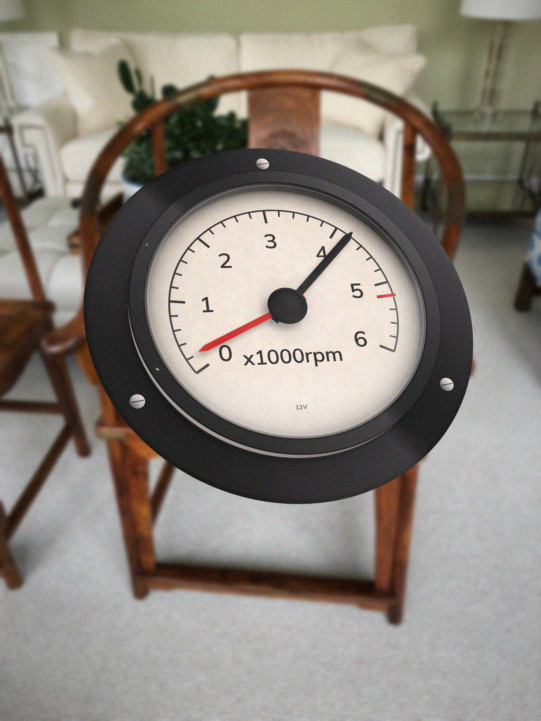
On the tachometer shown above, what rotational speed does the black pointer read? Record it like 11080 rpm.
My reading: 4200 rpm
